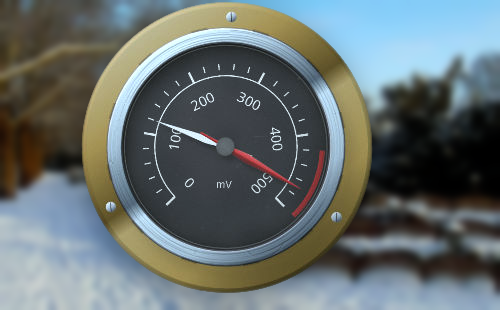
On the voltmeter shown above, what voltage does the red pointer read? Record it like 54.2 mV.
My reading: 470 mV
